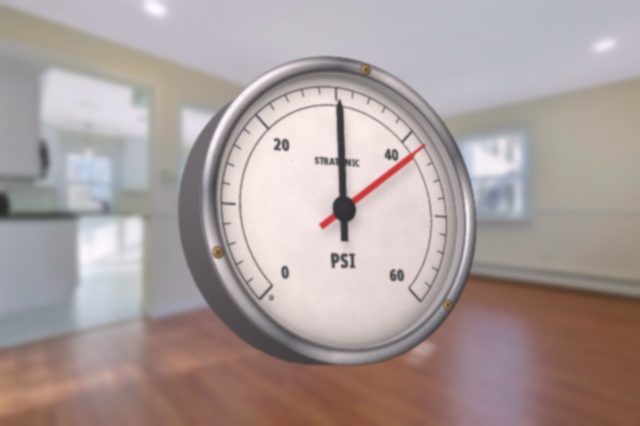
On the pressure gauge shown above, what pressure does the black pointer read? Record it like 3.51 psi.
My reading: 30 psi
